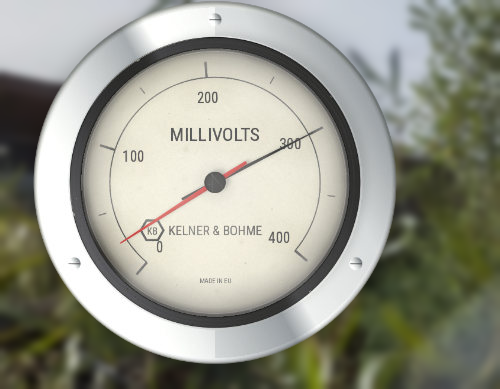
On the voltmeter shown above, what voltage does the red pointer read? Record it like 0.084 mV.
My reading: 25 mV
